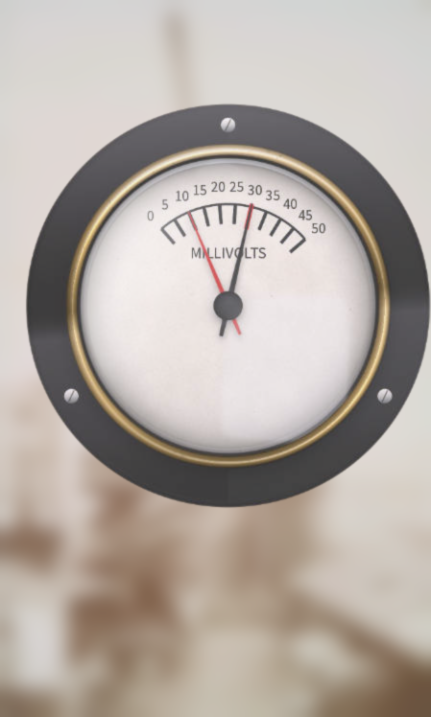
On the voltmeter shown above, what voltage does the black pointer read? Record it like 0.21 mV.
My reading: 30 mV
